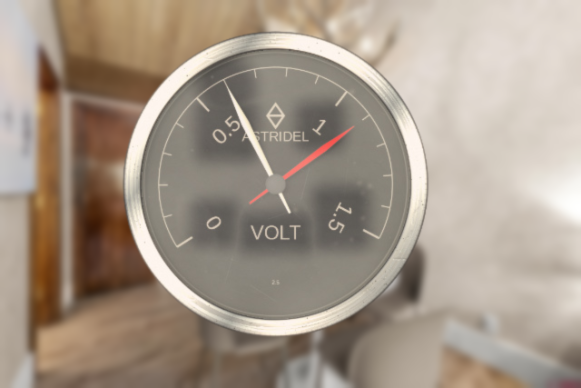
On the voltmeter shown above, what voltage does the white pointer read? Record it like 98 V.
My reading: 0.6 V
